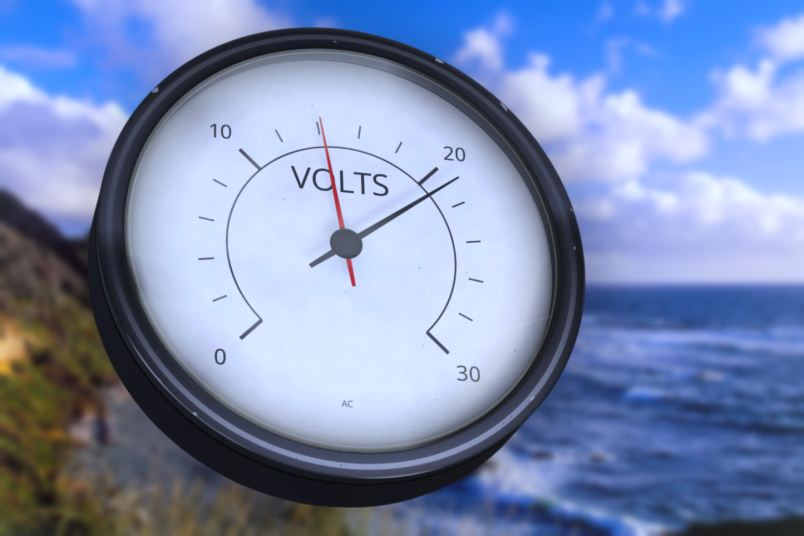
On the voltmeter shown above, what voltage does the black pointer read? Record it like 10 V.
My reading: 21 V
